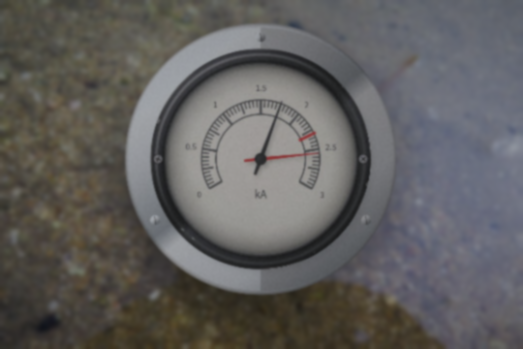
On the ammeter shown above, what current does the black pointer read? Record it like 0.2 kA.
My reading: 1.75 kA
